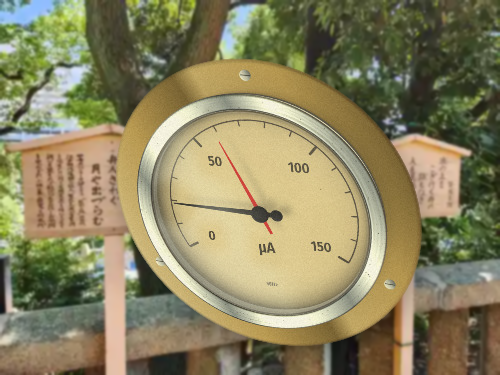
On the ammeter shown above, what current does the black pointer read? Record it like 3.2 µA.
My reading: 20 µA
